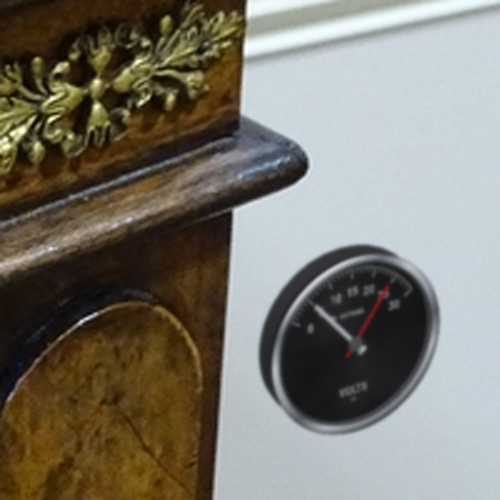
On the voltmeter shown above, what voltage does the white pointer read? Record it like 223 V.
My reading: 5 V
